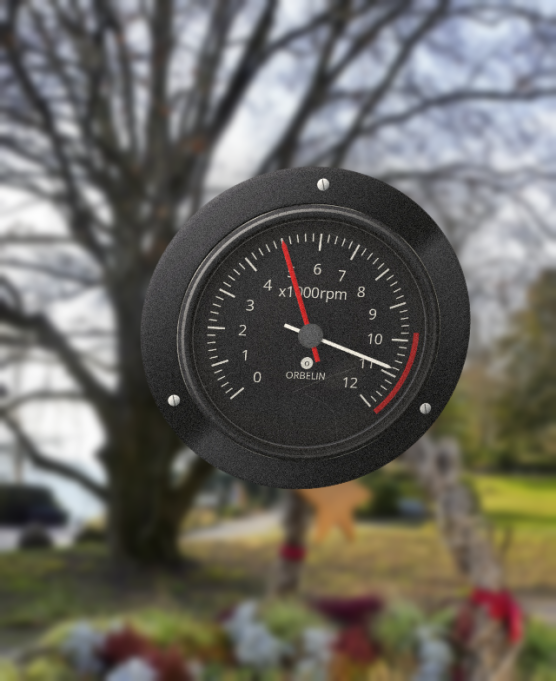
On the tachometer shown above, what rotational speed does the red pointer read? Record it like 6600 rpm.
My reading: 5000 rpm
